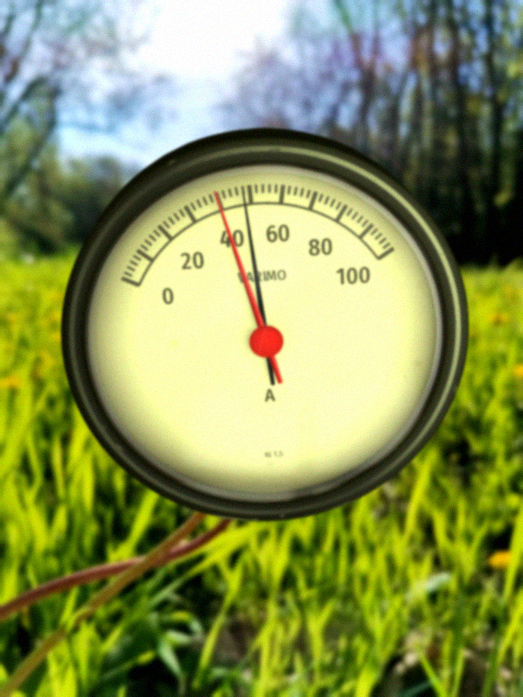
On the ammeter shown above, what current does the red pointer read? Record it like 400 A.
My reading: 40 A
